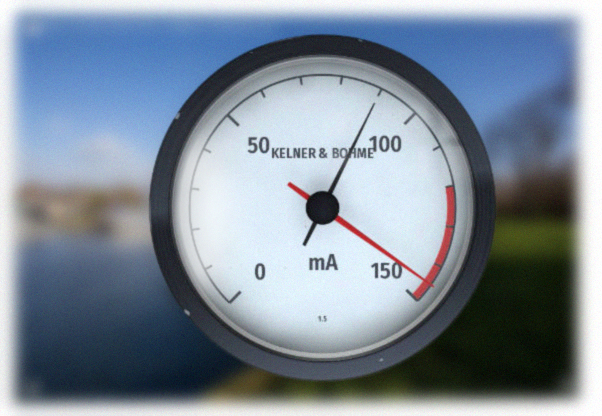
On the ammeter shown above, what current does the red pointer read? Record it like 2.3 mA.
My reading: 145 mA
